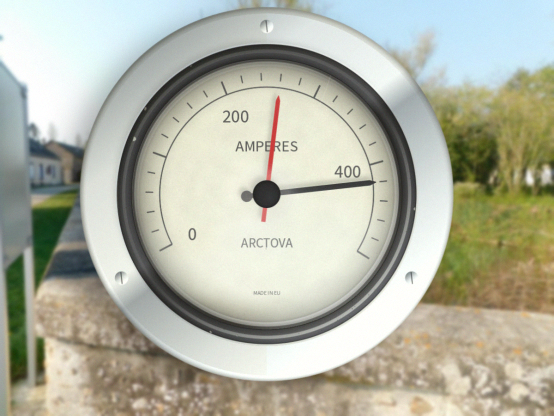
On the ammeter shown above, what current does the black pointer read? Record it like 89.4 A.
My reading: 420 A
